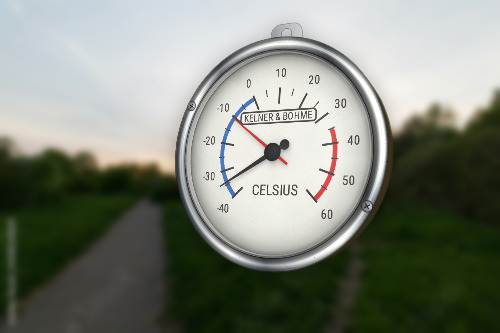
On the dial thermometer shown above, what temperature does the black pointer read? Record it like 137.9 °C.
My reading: -35 °C
